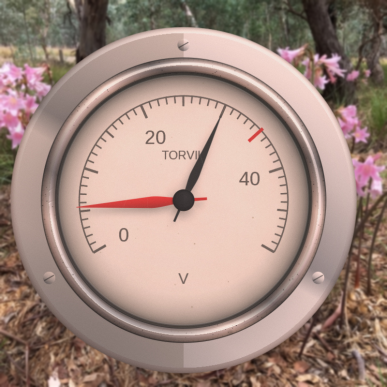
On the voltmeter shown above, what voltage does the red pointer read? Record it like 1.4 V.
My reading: 5.5 V
